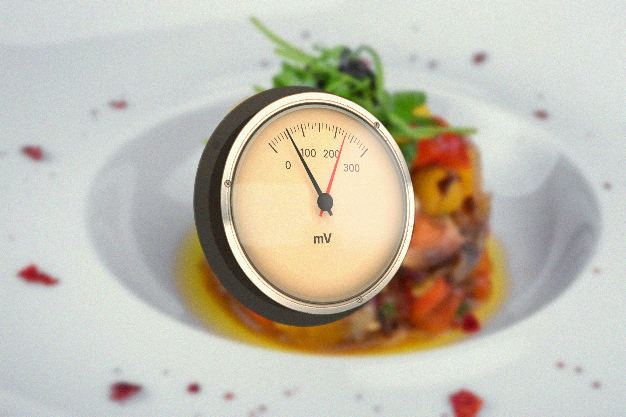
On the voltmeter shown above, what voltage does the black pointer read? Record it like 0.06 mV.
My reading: 50 mV
